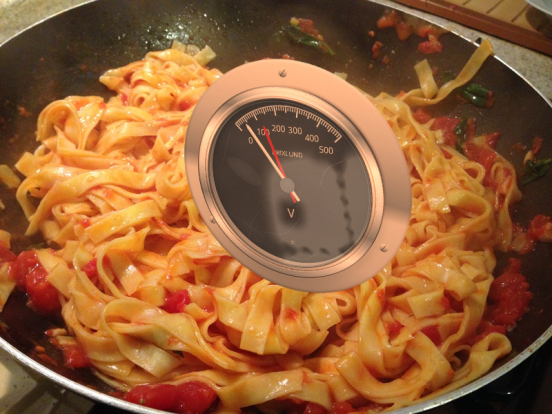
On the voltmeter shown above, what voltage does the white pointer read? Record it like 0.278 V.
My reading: 50 V
